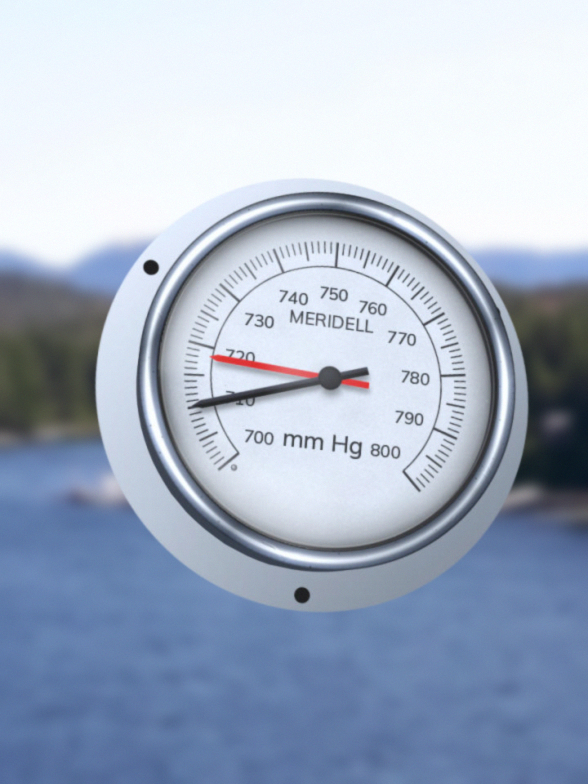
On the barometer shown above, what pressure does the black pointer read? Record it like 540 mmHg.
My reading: 710 mmHg
